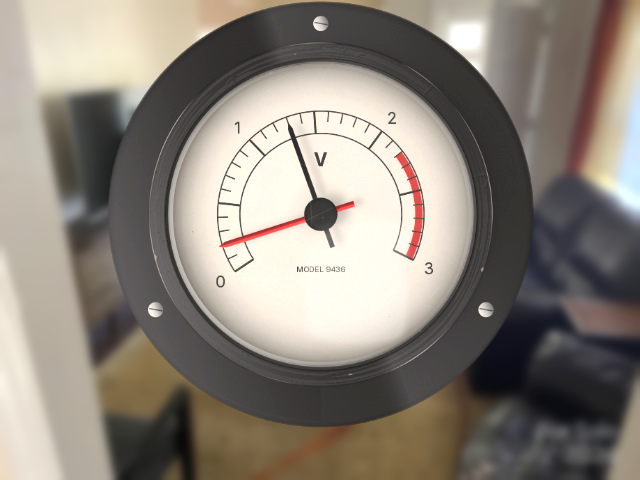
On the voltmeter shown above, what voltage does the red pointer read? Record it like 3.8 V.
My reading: 0.2 V
